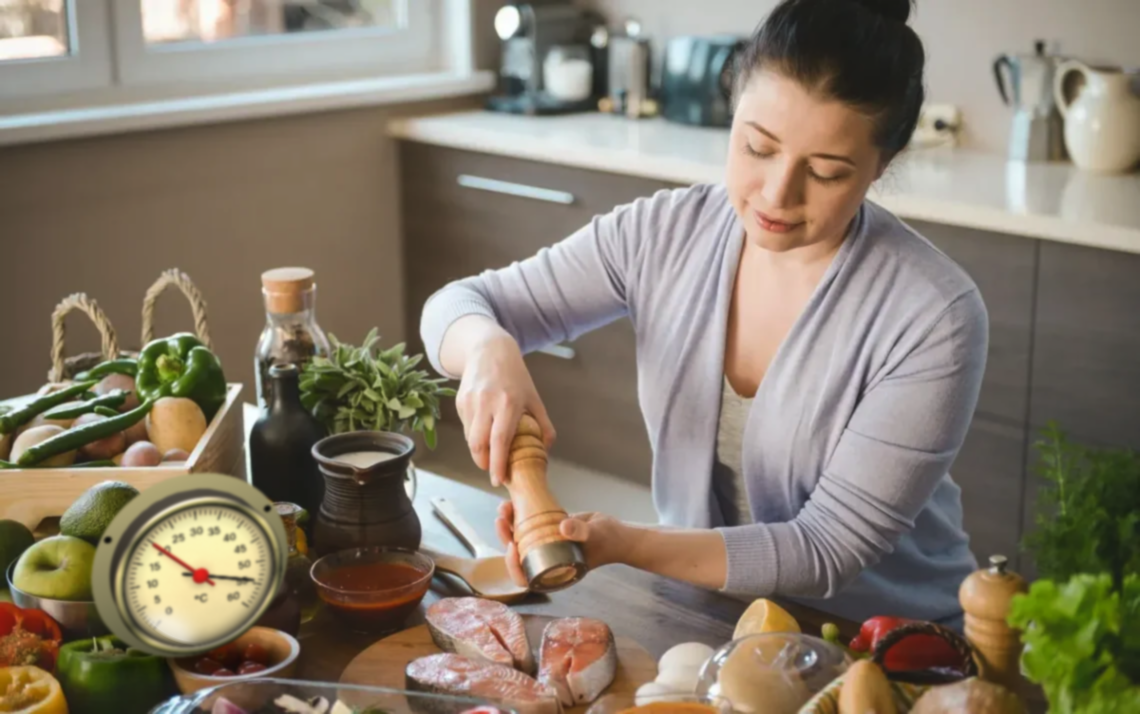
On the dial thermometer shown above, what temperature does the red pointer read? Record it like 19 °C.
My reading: 20 °C
